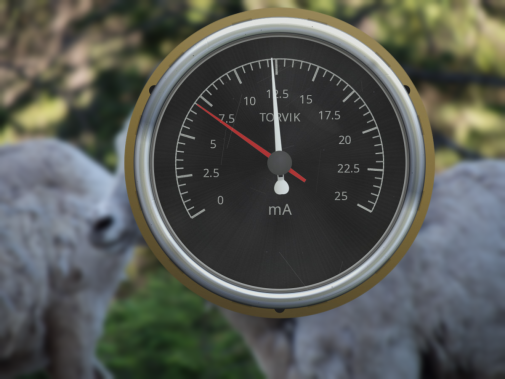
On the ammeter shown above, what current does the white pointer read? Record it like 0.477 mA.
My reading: 12.25 mA
